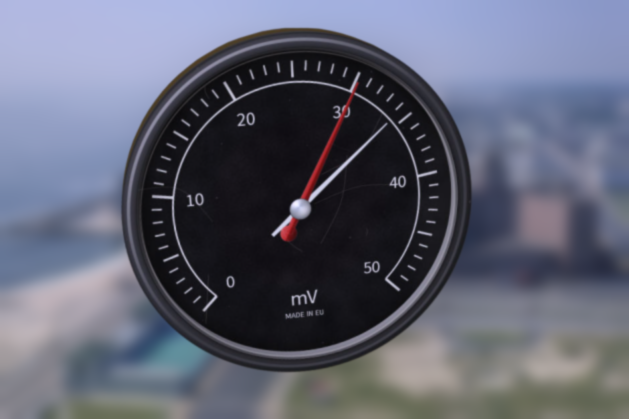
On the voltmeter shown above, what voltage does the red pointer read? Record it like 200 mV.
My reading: 30 mV
